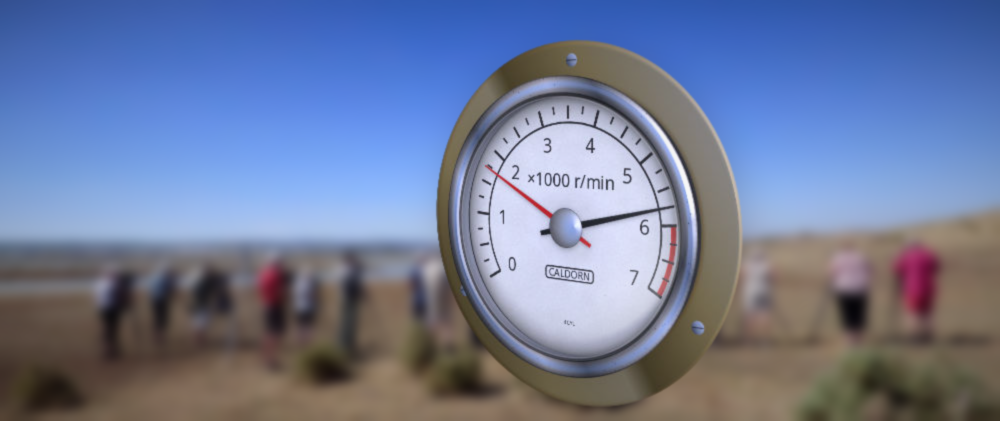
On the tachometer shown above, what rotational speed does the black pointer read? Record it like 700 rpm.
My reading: 5750 rpm
